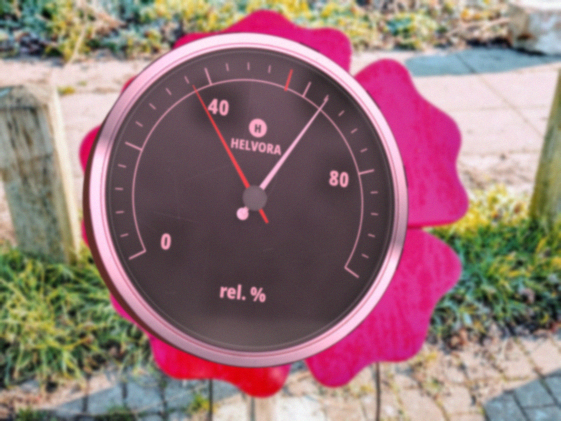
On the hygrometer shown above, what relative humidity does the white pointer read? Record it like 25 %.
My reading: 64 %
